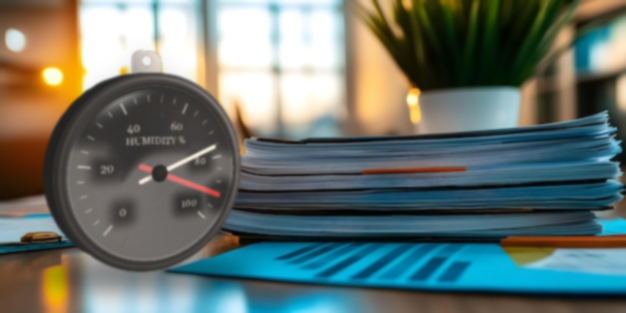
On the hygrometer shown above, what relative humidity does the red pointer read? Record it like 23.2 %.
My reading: 92 %
